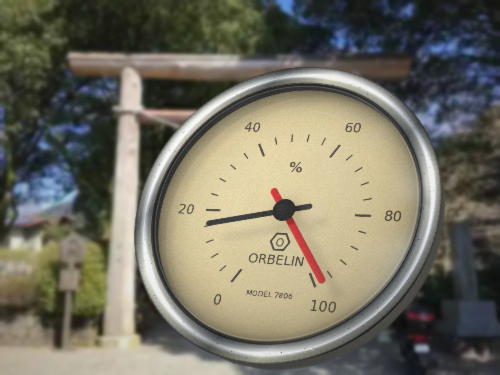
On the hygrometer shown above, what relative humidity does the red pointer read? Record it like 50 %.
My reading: 98 %
